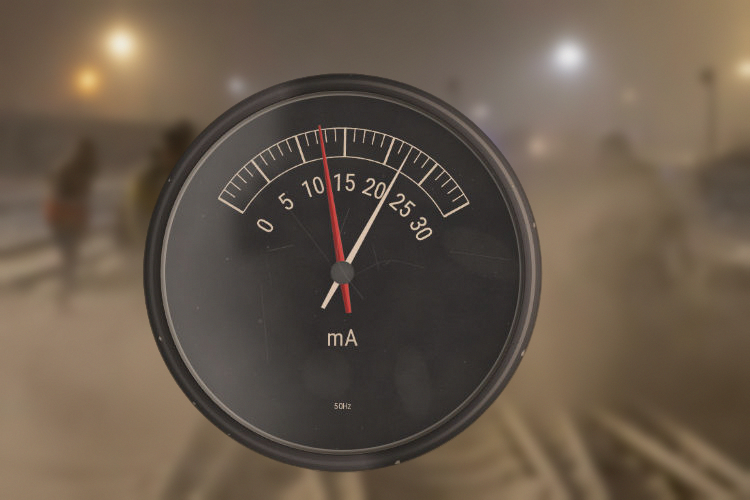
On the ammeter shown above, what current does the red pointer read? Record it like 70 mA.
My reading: 12.5 mA
